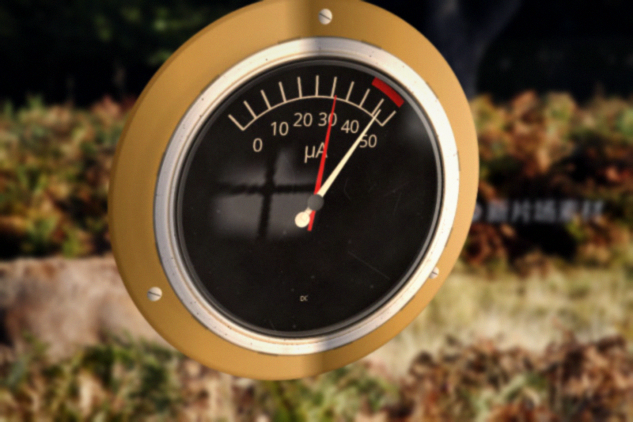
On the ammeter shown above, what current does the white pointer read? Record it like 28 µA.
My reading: 45 µA
